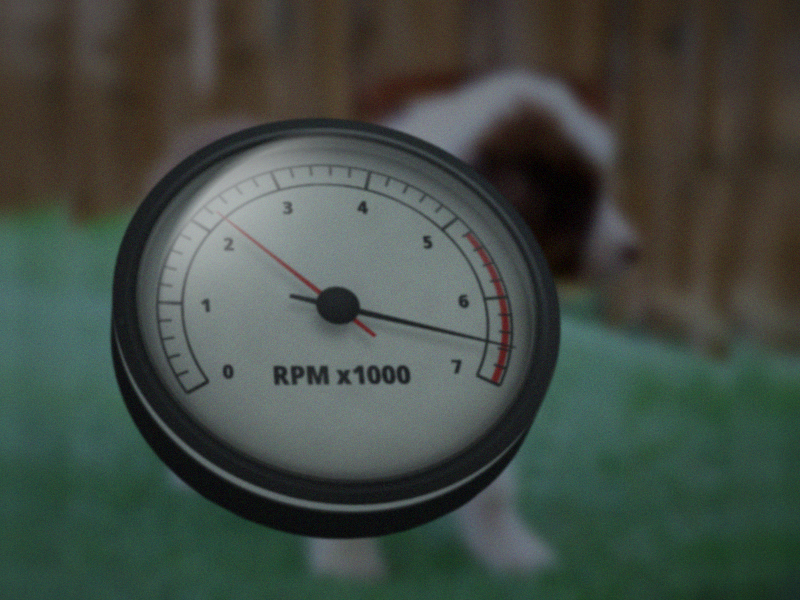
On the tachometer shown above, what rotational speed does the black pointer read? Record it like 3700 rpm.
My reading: 6600 rpm
